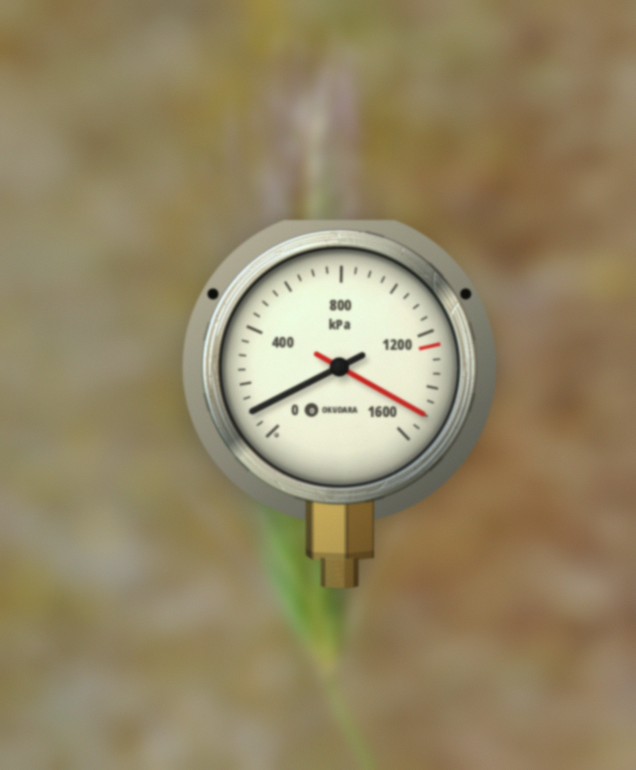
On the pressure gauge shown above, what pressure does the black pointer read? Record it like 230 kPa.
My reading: 100 kPa
